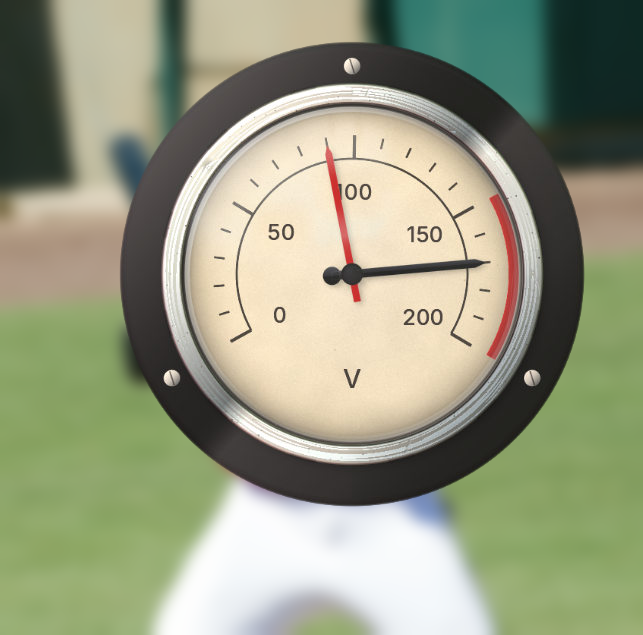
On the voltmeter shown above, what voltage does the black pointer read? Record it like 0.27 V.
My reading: 170 V
